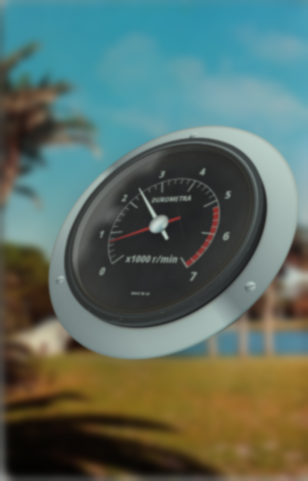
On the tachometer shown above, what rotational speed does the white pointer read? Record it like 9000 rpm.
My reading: 2400 rpm
